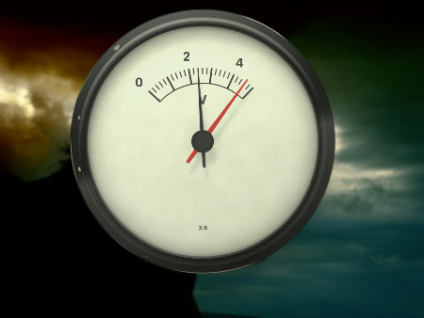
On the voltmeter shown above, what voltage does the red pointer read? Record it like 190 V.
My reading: 4.6 V
